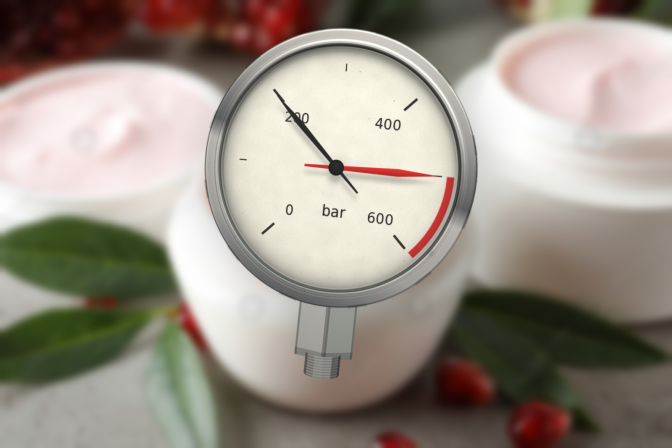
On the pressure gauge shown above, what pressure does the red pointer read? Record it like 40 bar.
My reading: 500 bar
